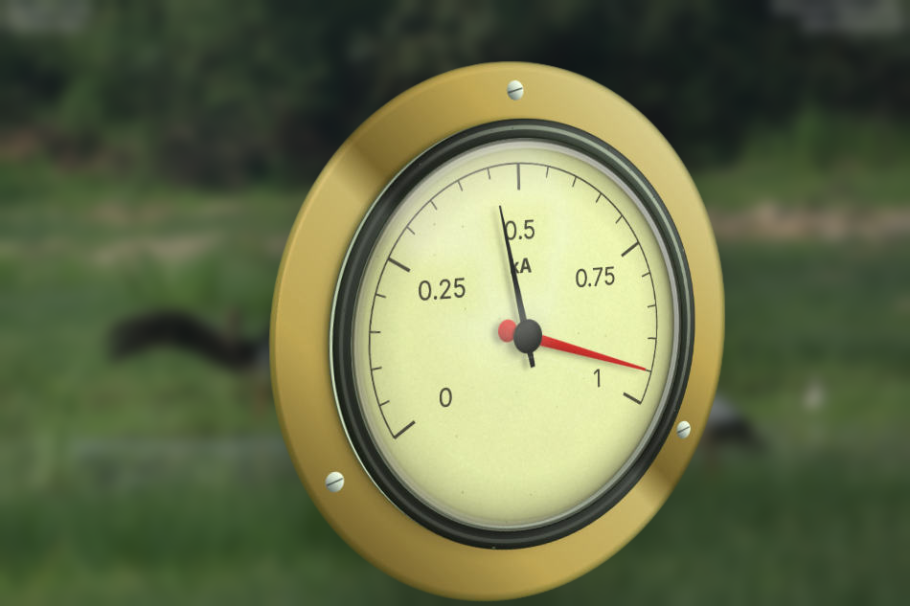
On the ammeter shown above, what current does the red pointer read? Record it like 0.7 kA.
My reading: 0.95 kA
